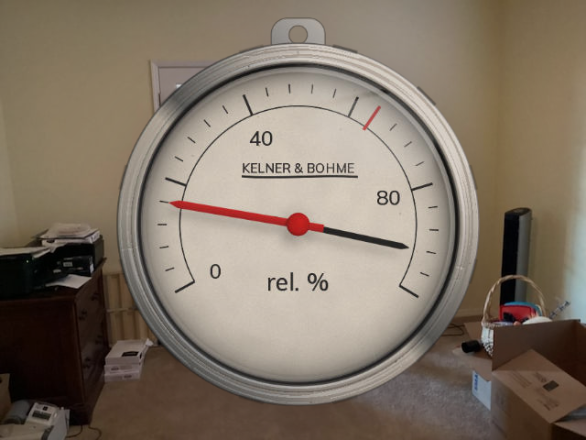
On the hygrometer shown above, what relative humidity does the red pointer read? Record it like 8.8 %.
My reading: 16 %
